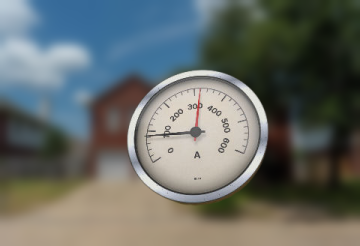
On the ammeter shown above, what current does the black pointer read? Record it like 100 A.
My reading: 80 A
